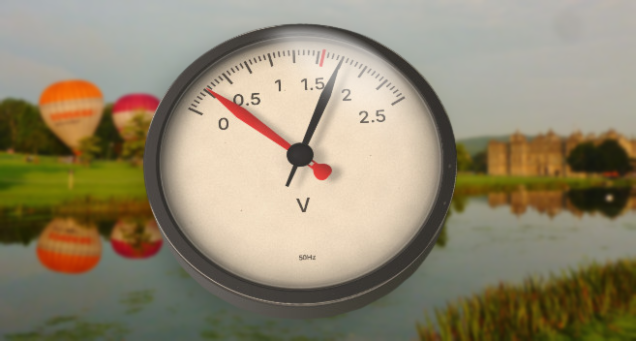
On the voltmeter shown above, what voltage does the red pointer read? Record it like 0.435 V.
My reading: 0.25 V
